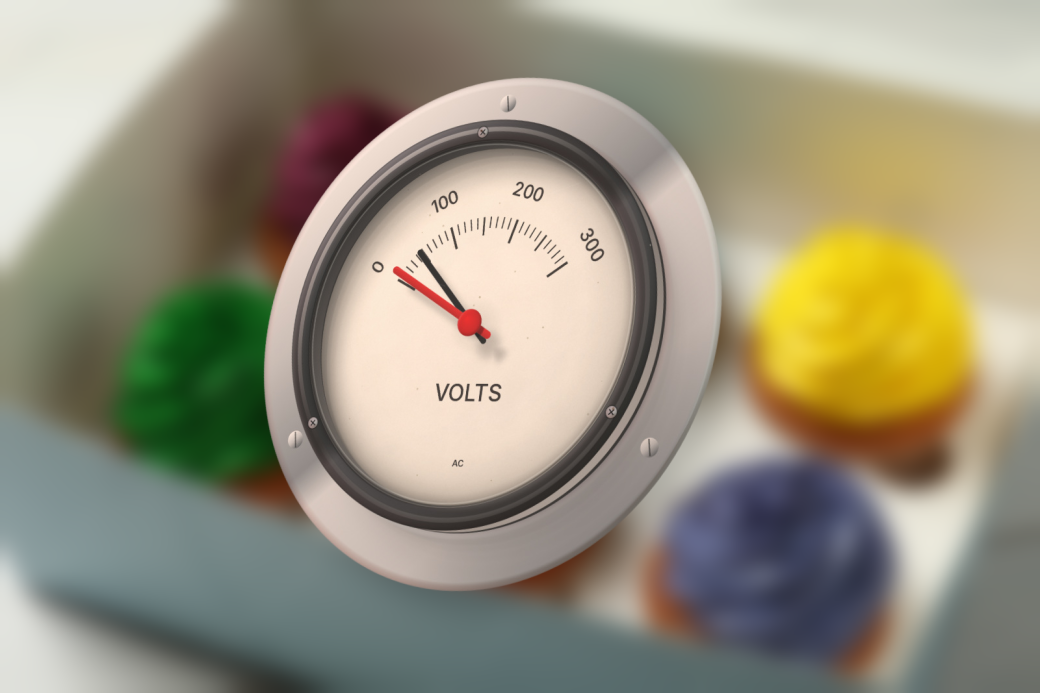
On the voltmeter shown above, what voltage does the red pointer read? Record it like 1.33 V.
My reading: 10 V
